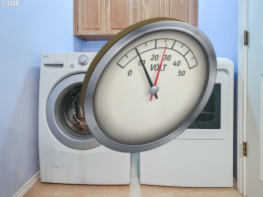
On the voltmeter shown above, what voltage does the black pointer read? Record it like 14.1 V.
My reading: 10 V
